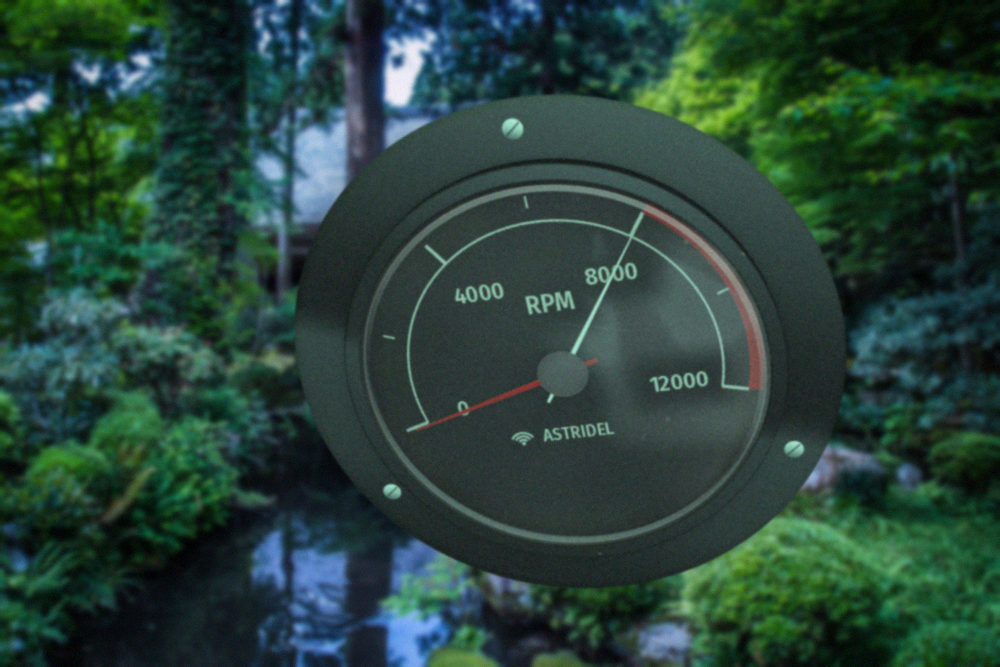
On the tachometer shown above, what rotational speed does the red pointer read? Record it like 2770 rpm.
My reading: 0 rpm
